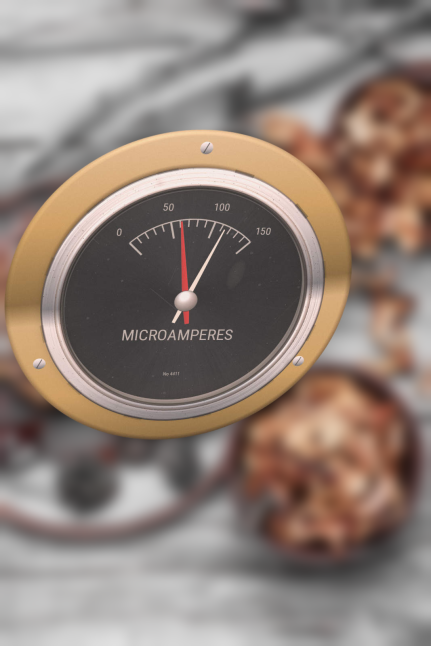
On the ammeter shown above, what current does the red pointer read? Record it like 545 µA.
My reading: 60 µA
